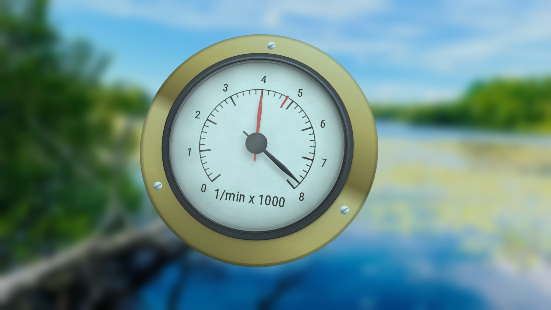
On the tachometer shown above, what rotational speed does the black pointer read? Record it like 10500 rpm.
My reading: 7800 rpm
